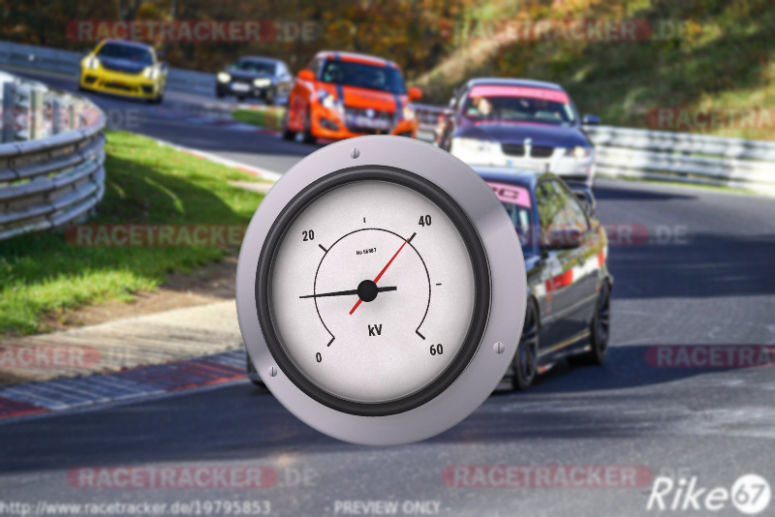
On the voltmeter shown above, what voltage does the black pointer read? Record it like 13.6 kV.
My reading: 10 kV
